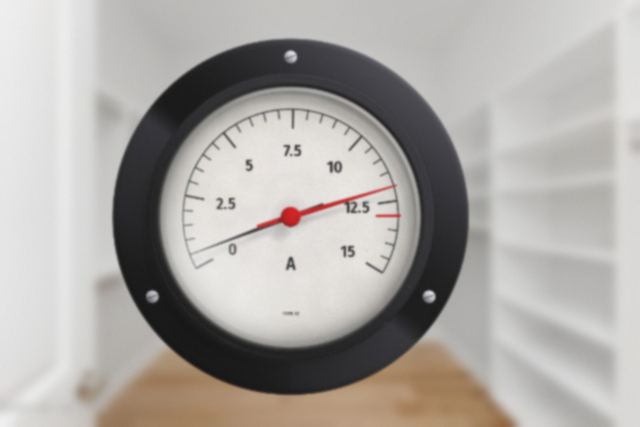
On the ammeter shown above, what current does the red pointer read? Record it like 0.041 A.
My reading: 12 A
